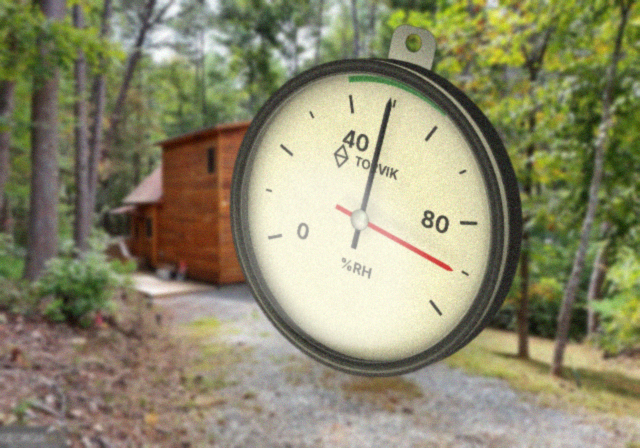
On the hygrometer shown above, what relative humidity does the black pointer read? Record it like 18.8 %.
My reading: 50 %
